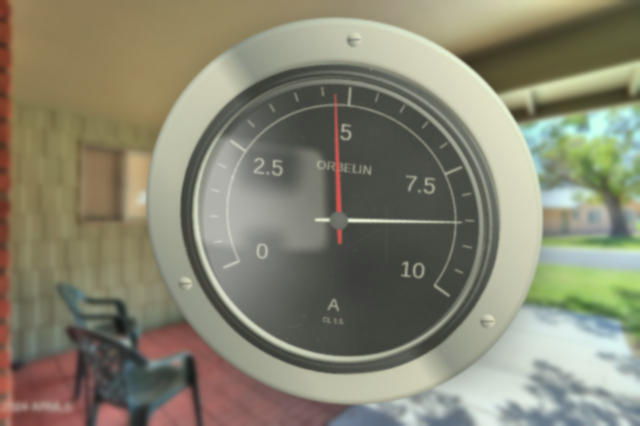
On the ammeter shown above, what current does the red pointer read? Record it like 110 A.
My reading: 4.75 A
